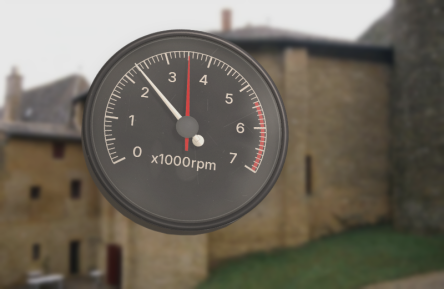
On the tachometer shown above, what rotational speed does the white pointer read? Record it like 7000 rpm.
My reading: 2300 rpm
